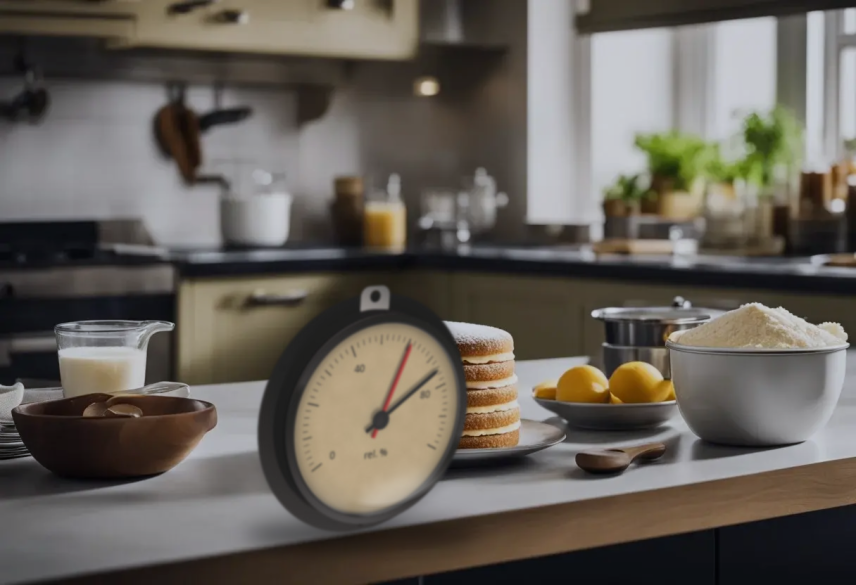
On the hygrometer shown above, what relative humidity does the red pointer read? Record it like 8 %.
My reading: 60 %
